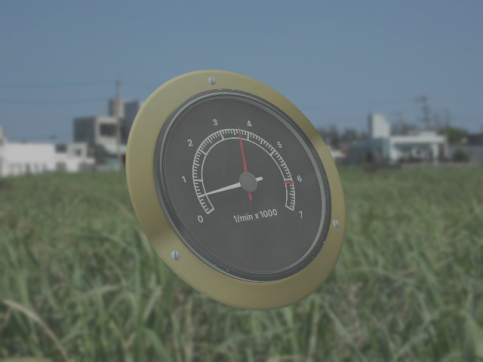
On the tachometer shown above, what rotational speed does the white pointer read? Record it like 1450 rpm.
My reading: 500 rpm
